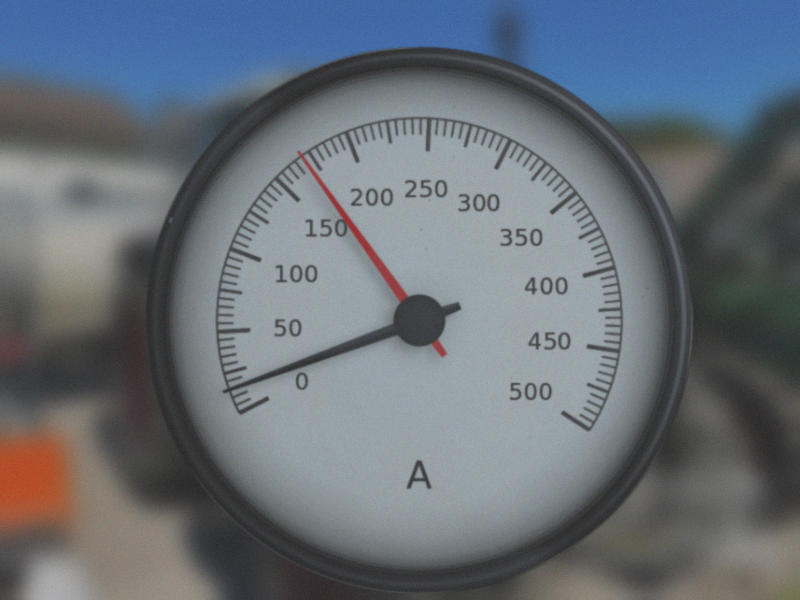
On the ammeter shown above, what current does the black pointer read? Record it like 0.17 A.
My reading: 15 A
